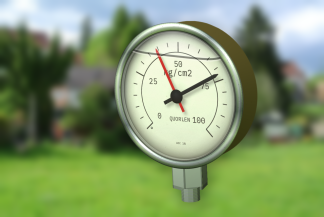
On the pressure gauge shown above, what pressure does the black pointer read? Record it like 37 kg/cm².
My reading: 72.5 kg/cm²
